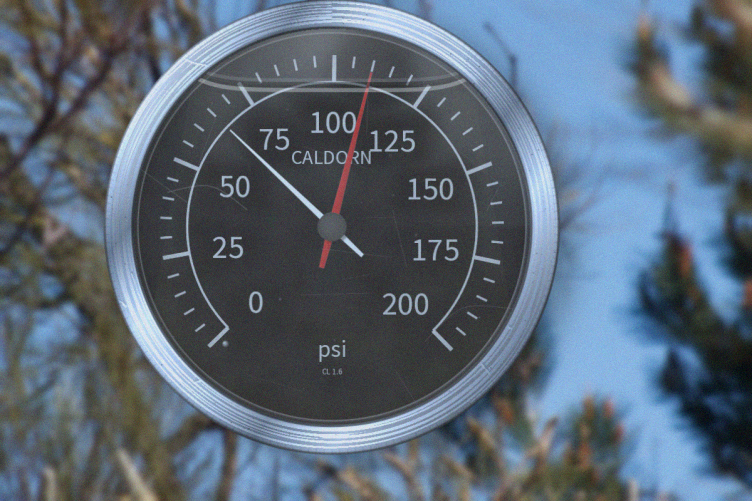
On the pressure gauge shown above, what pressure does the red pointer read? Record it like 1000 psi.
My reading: 110 psi
